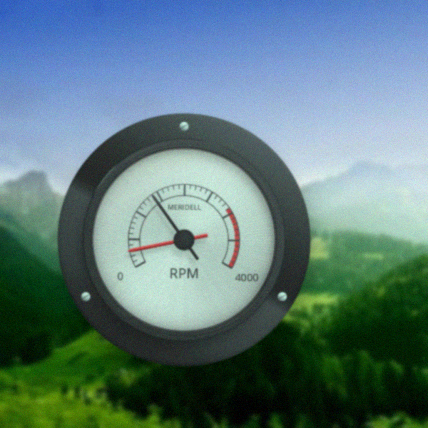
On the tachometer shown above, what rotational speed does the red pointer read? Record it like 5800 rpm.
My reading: 300 rpm
